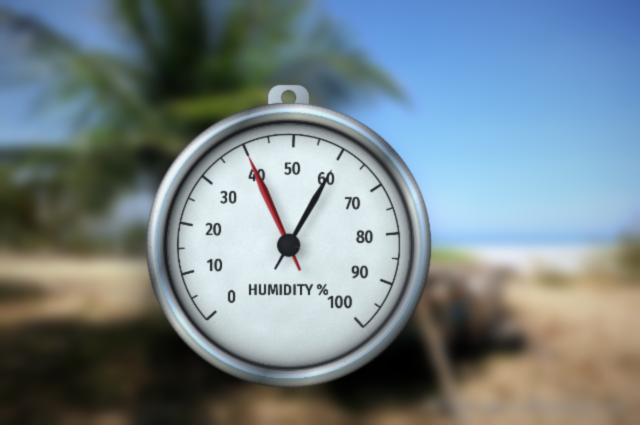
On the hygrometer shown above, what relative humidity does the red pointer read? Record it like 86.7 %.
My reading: 40 %
